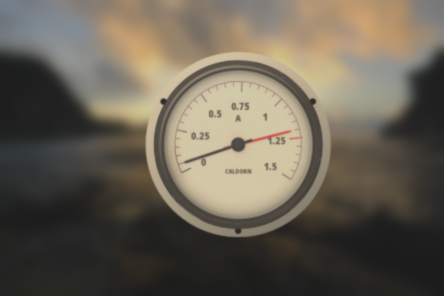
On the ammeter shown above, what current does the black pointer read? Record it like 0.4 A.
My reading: 0.05 A
